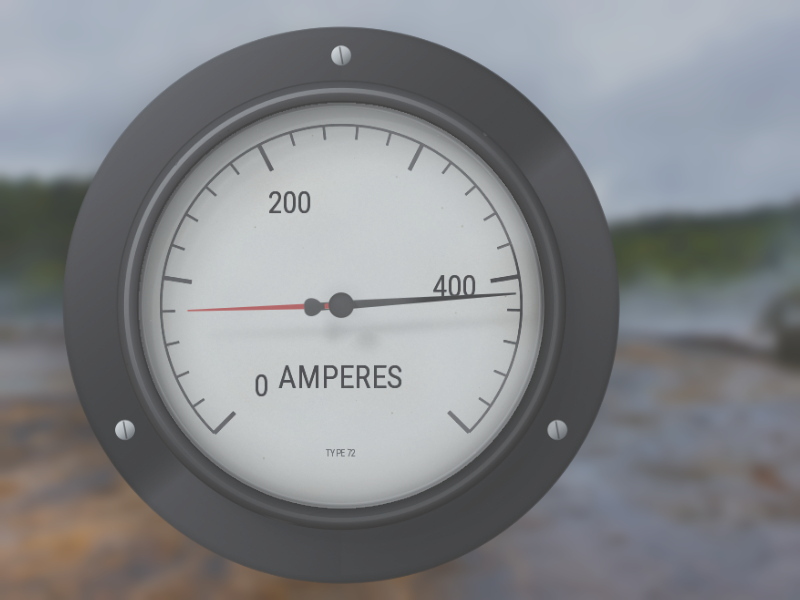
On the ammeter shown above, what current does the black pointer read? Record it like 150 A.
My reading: 410 A
